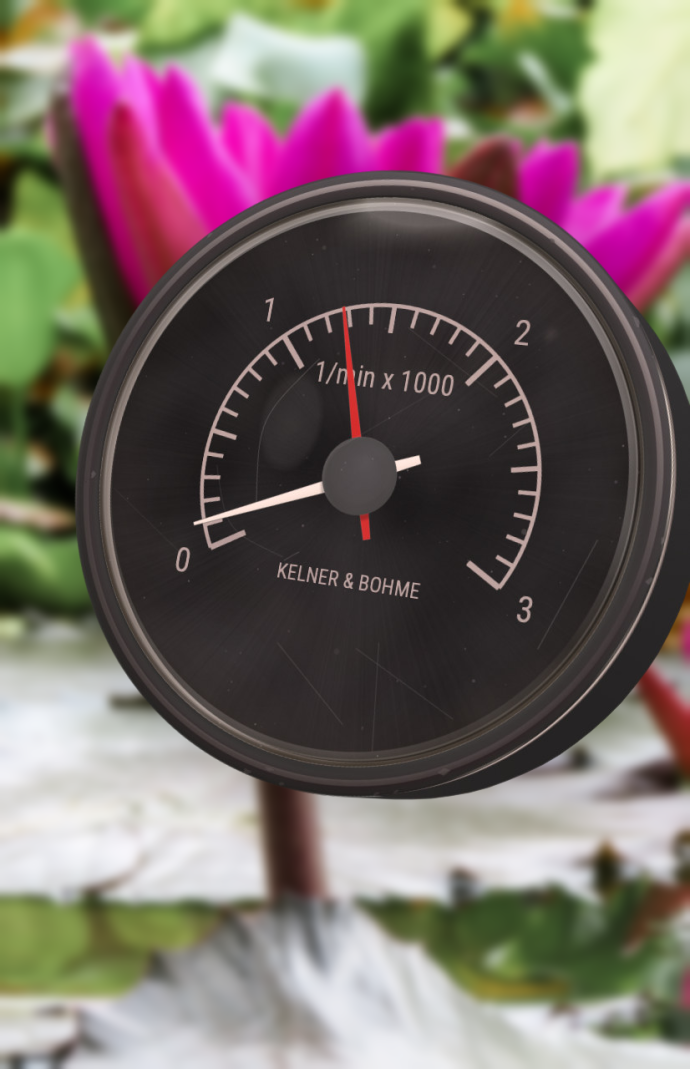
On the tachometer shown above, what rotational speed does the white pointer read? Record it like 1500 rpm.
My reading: 100 rpm
